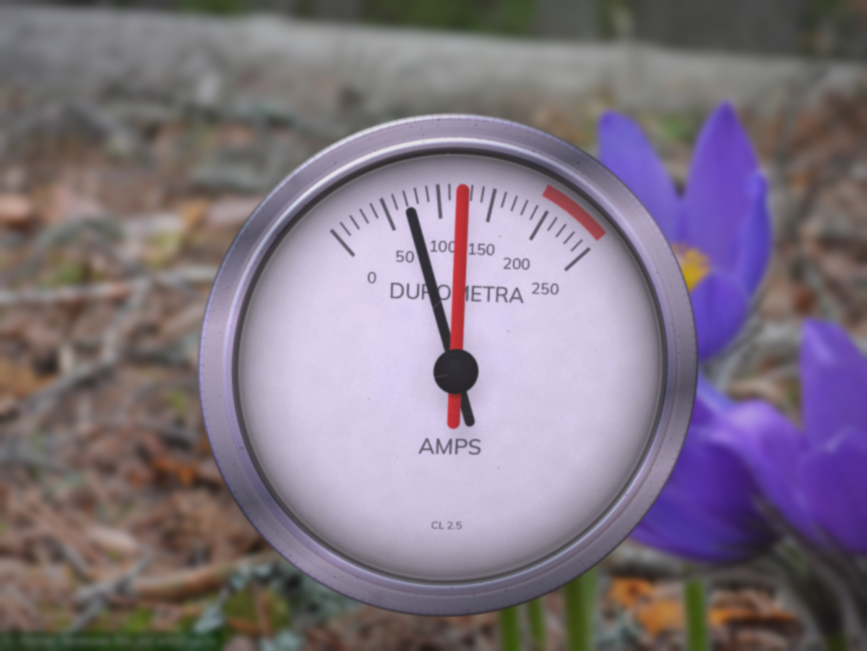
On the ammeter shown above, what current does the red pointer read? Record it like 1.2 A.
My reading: 120 A
